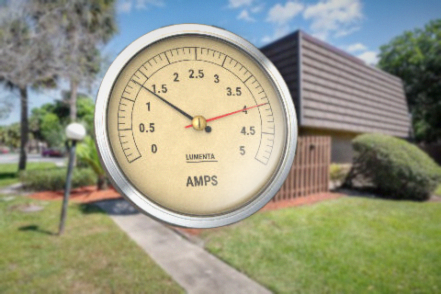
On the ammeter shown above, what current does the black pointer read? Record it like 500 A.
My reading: 1.3 A
